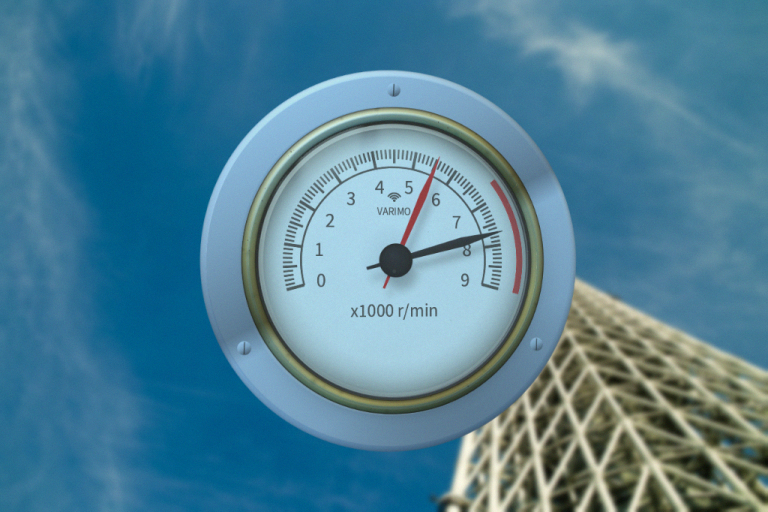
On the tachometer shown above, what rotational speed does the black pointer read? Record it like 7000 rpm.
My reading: 7700 rpm
